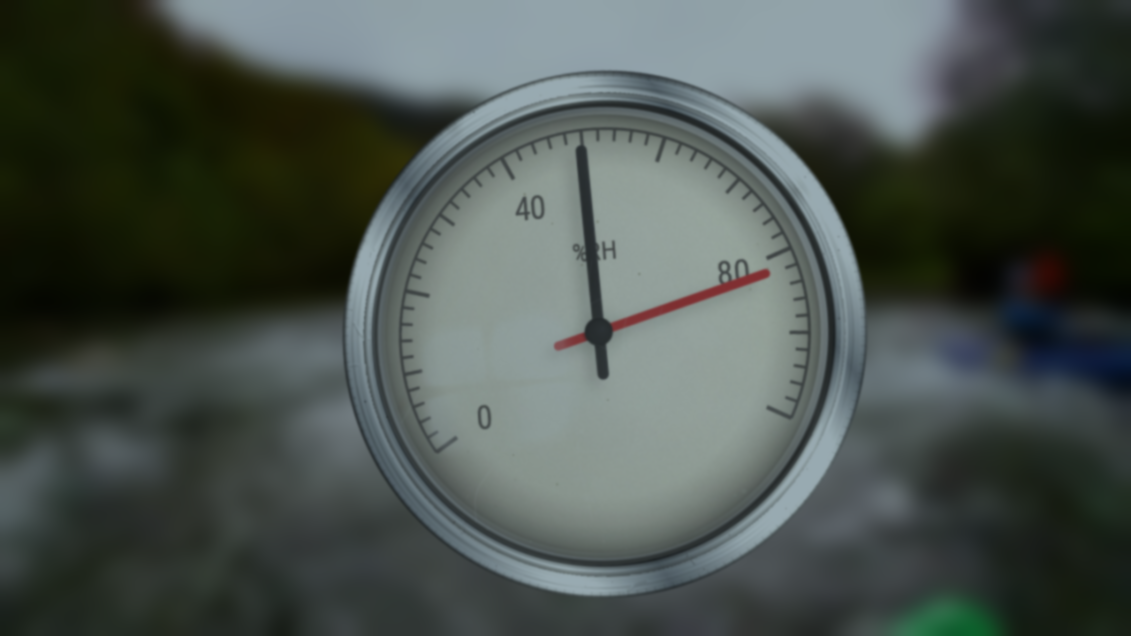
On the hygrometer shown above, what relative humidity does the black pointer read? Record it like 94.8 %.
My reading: 50 %
